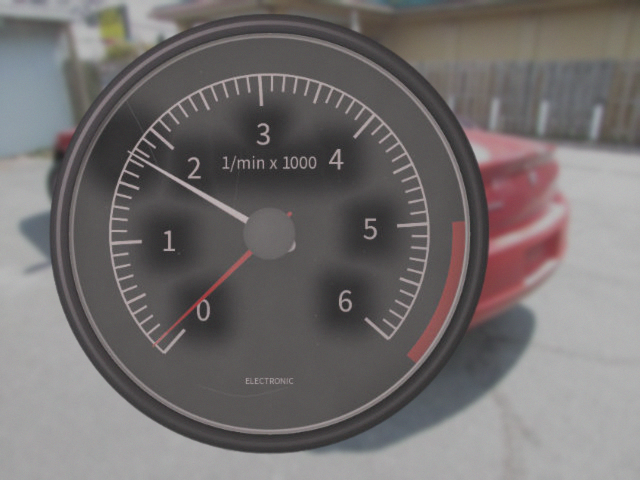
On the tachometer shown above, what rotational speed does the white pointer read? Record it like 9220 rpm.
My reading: 1750 rpm
